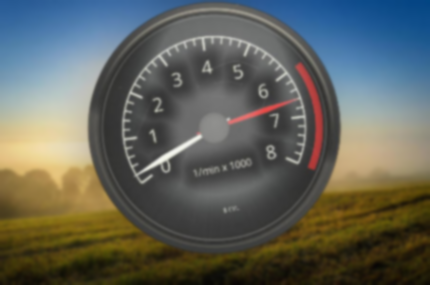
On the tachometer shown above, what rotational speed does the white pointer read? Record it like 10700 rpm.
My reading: 200 rpm
